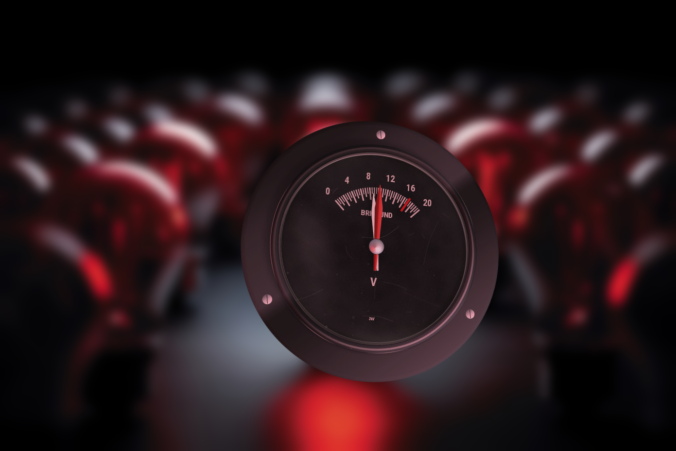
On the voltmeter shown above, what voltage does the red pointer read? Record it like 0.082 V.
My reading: 10 V
